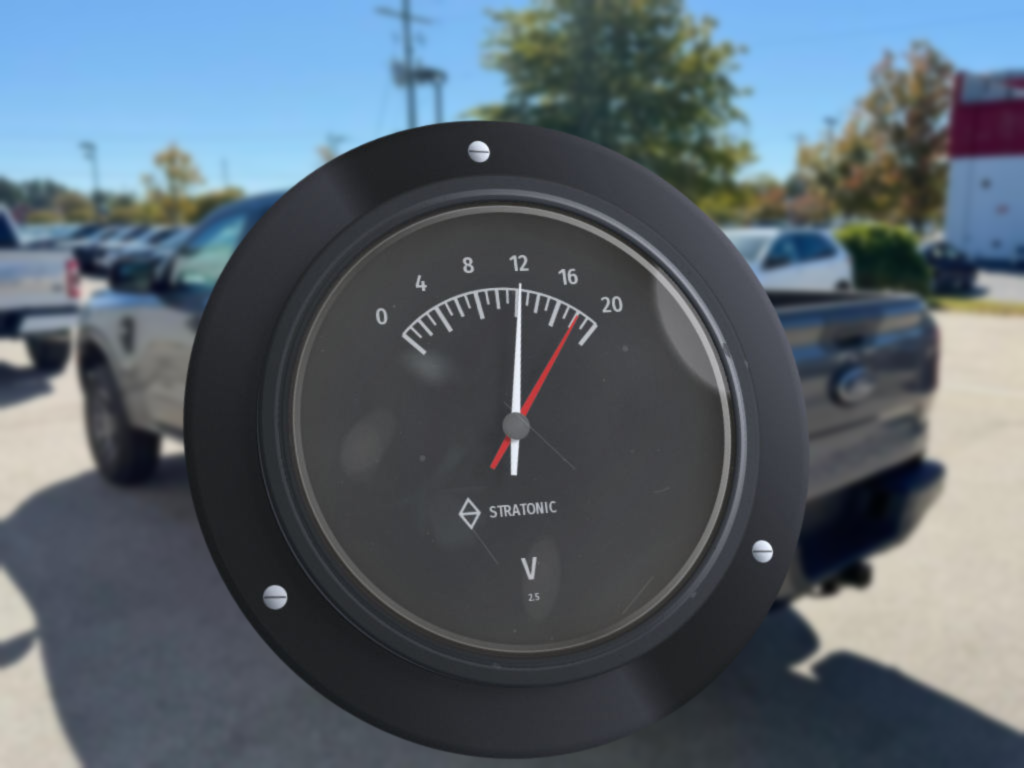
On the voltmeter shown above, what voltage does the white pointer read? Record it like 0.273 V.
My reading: 12 V
